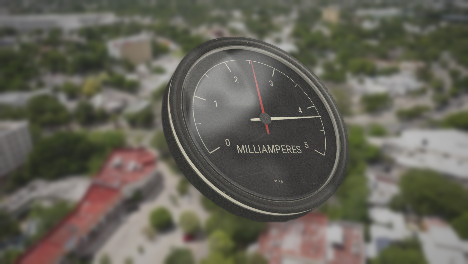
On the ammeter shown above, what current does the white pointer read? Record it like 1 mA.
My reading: 4.25 mA
